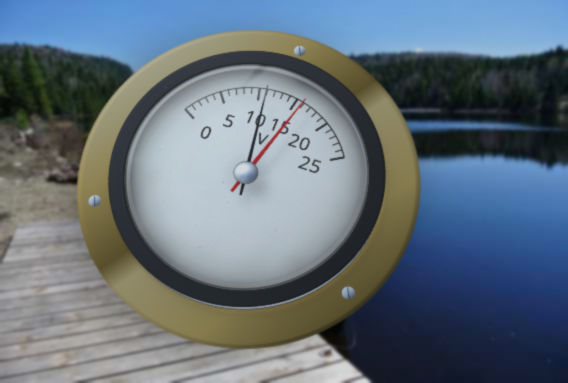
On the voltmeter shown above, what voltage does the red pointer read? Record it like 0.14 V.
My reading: 16 V
